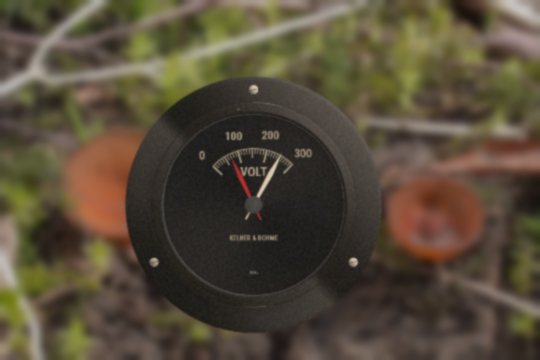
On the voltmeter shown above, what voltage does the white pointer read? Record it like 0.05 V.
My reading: 250 V
